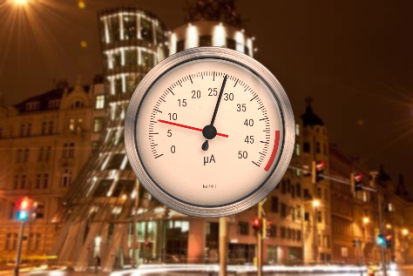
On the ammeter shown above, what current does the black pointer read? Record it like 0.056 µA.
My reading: 27.5 µA
